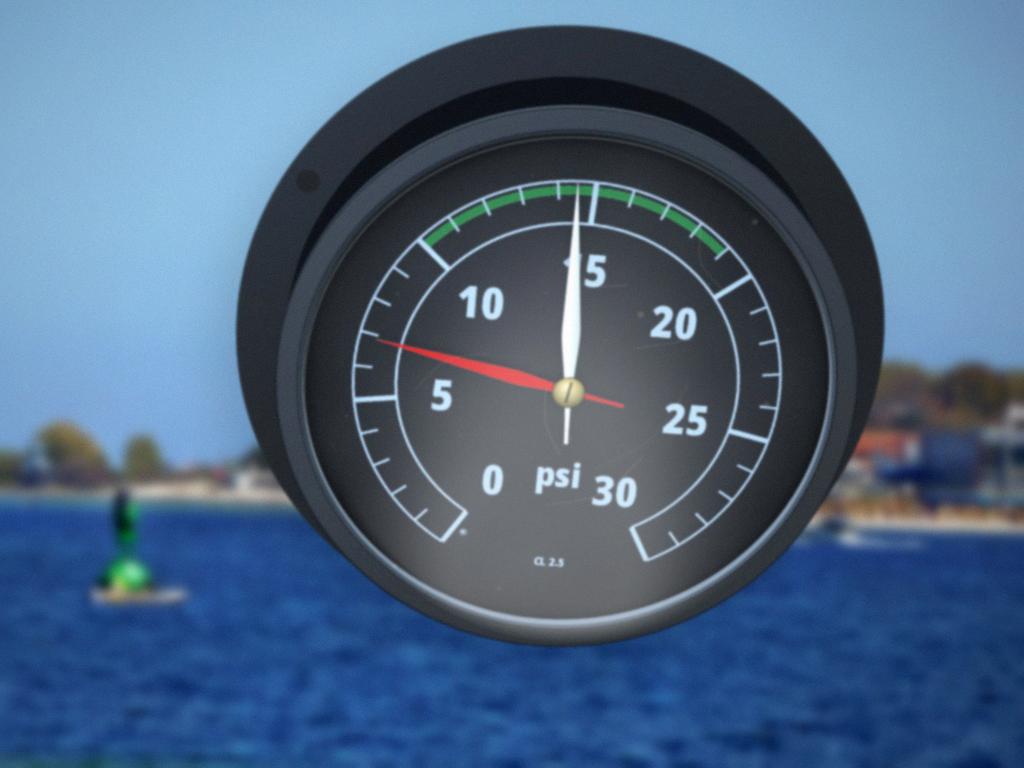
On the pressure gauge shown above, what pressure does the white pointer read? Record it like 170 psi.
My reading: 14.5 psi
